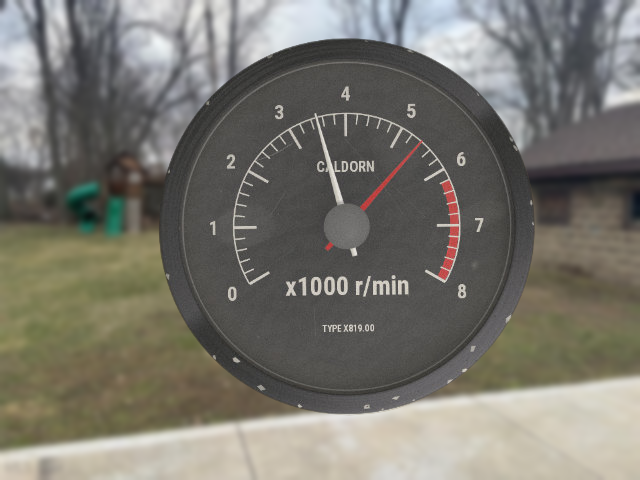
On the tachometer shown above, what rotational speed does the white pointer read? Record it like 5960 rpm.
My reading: 3500 rpm
